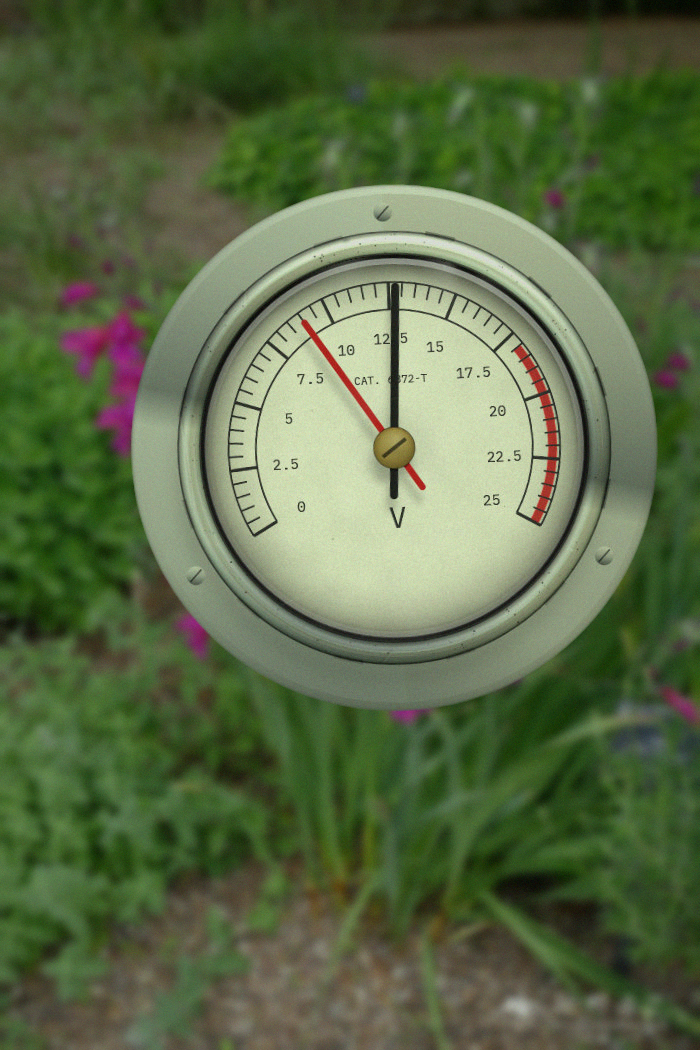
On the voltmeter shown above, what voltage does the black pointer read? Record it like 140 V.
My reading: 12.75 V
